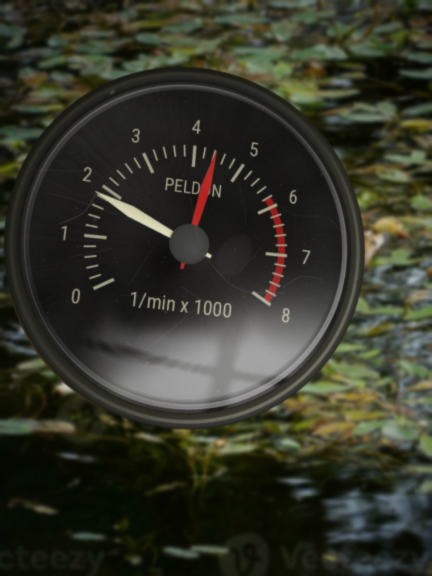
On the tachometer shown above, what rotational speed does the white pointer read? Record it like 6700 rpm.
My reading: 1800 rpm
